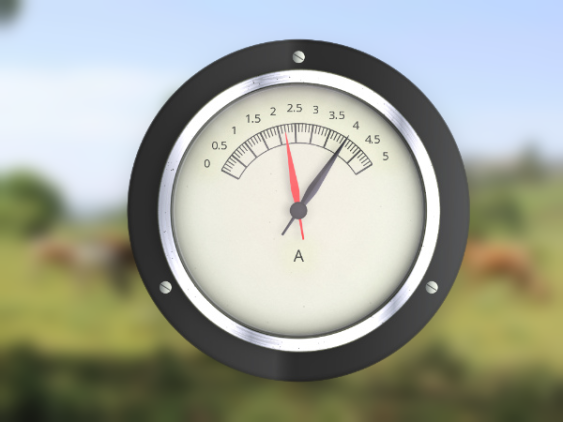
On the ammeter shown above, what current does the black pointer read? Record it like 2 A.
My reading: 4 A
